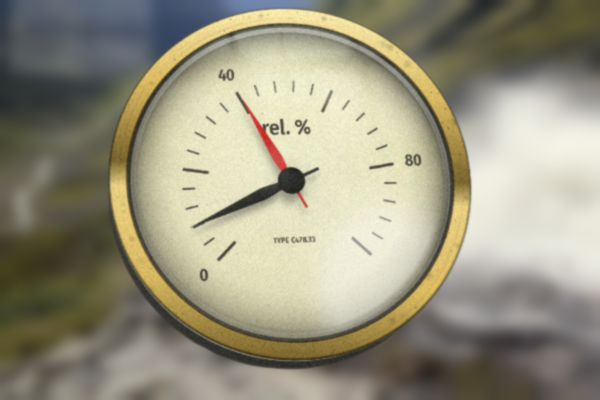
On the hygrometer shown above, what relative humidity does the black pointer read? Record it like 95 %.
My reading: 8 %
